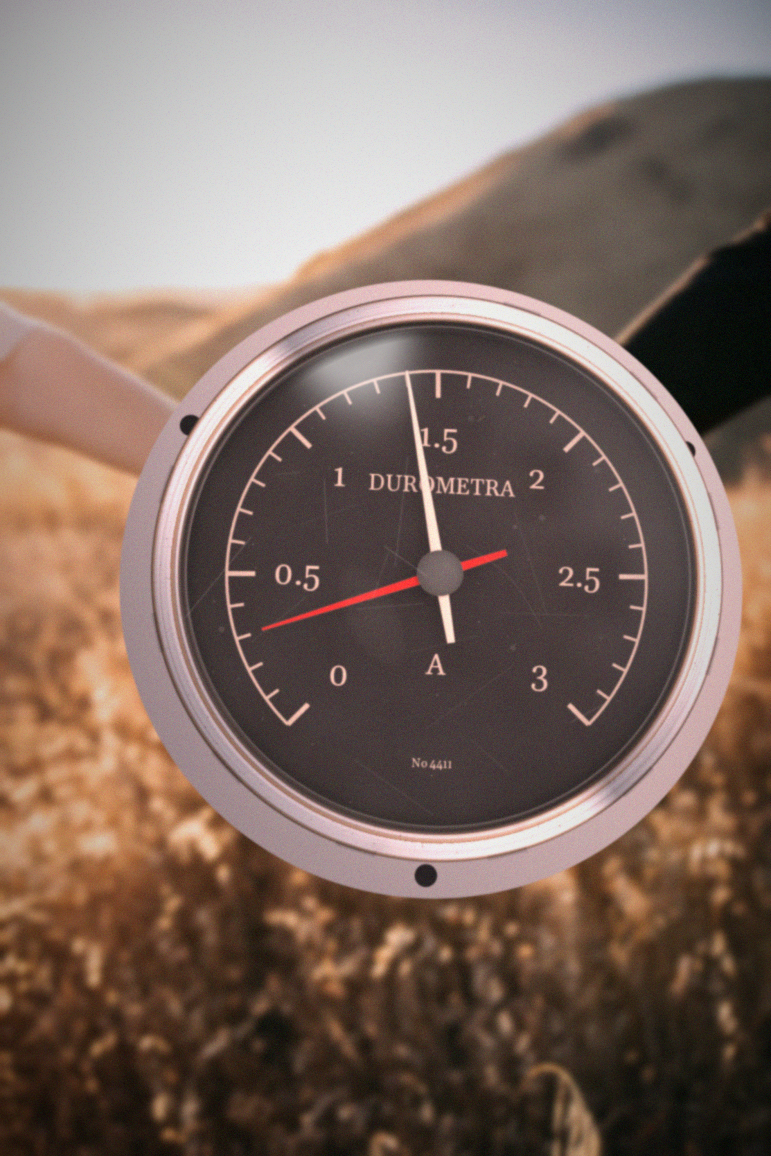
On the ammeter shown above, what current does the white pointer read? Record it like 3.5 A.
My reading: 1.4 A
